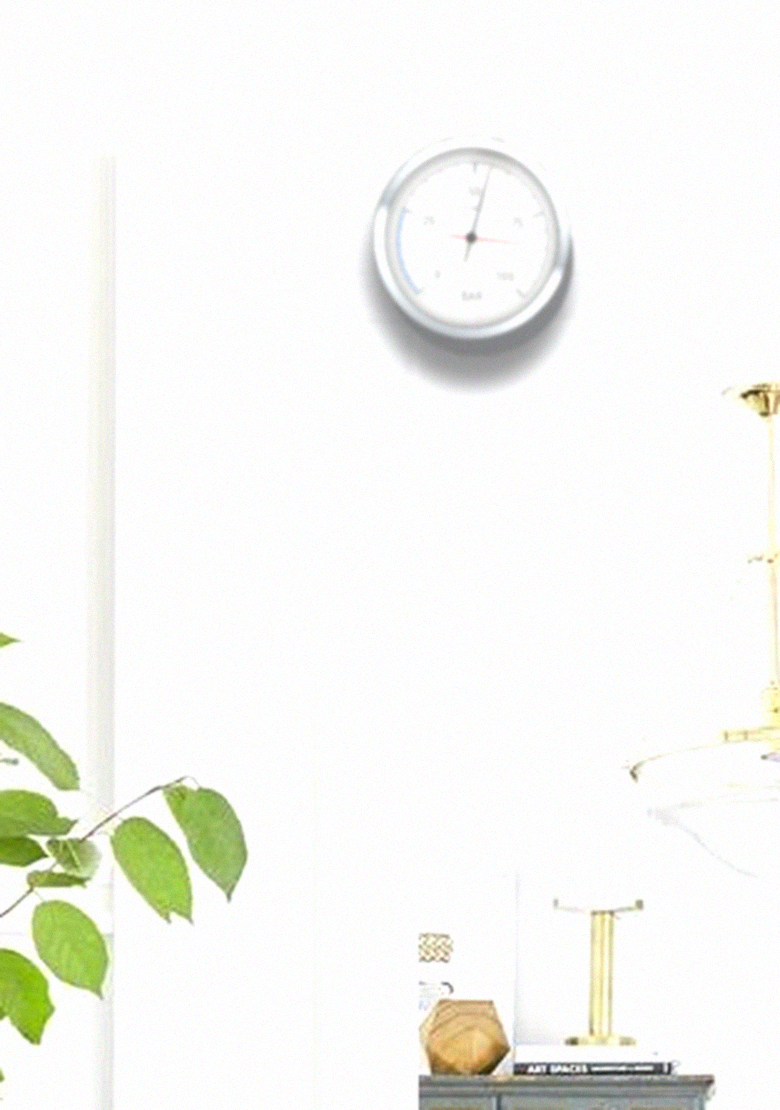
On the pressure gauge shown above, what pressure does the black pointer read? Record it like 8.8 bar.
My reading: 55 bar
